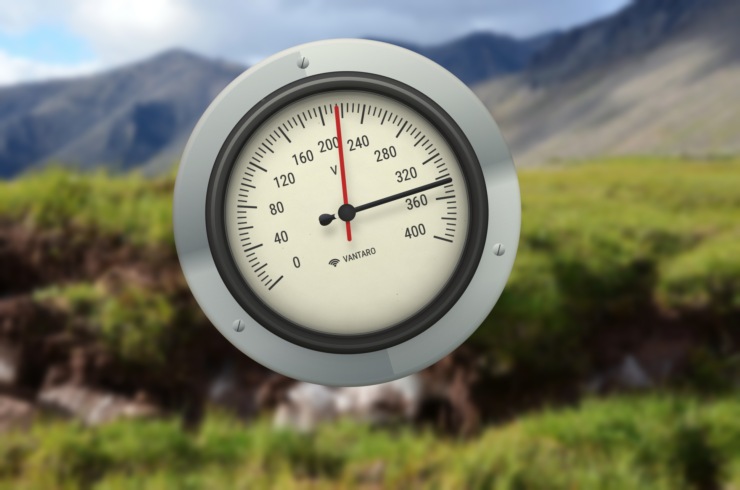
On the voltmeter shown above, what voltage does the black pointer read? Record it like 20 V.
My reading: 345 V
